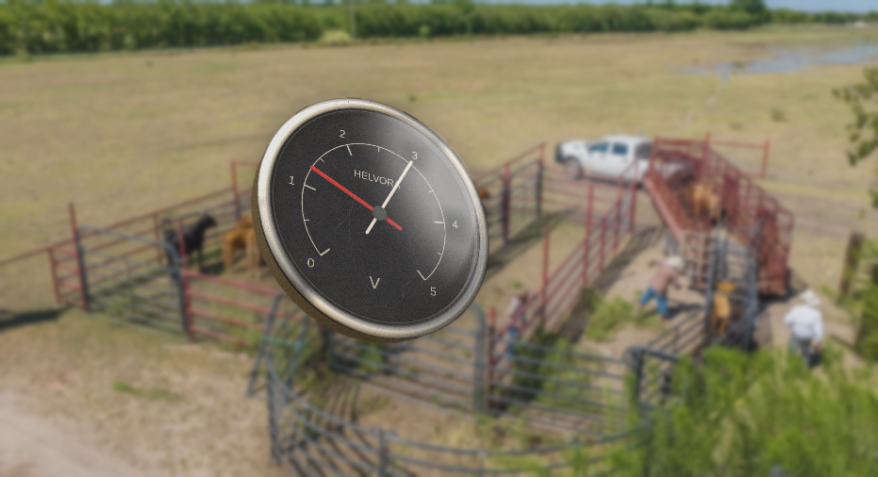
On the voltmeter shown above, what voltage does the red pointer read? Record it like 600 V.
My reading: 1.25 V
